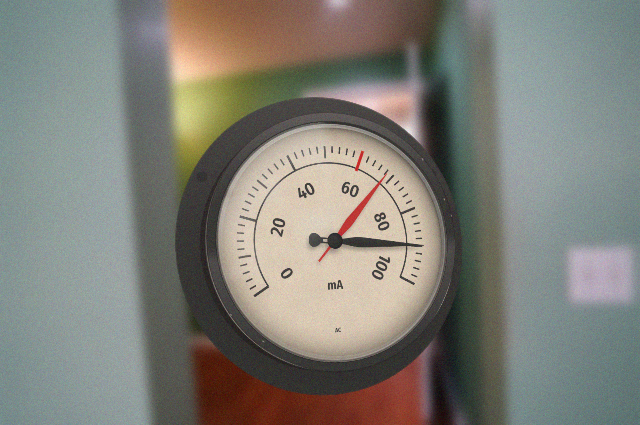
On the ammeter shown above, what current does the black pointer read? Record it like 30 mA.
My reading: 90 mA
